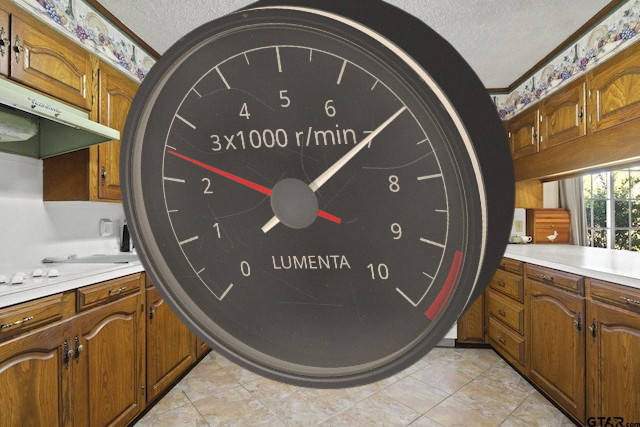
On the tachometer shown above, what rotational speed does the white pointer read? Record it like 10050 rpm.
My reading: 7000 rpm
